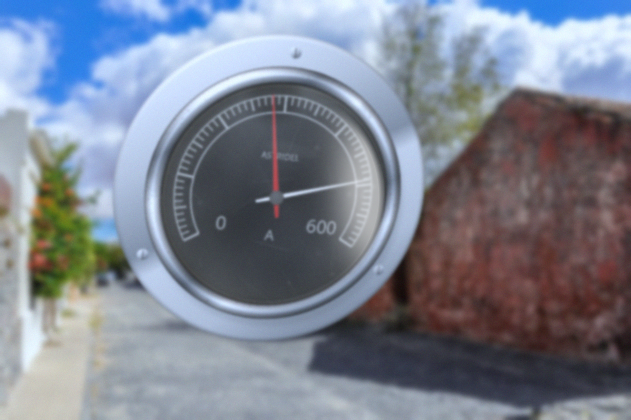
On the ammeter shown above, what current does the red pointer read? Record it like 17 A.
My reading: 280 A
